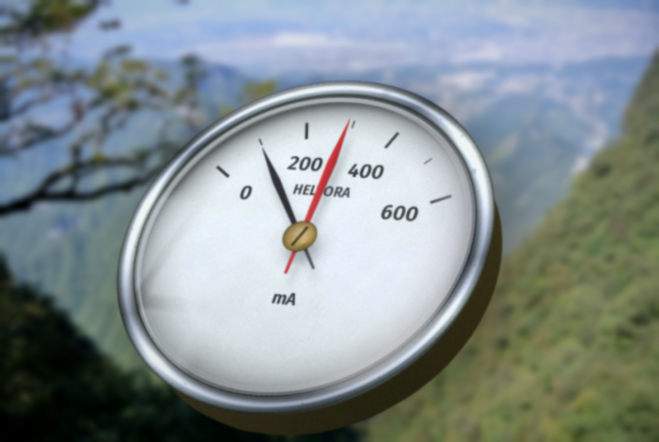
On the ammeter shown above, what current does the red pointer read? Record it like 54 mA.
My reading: 300 mA
